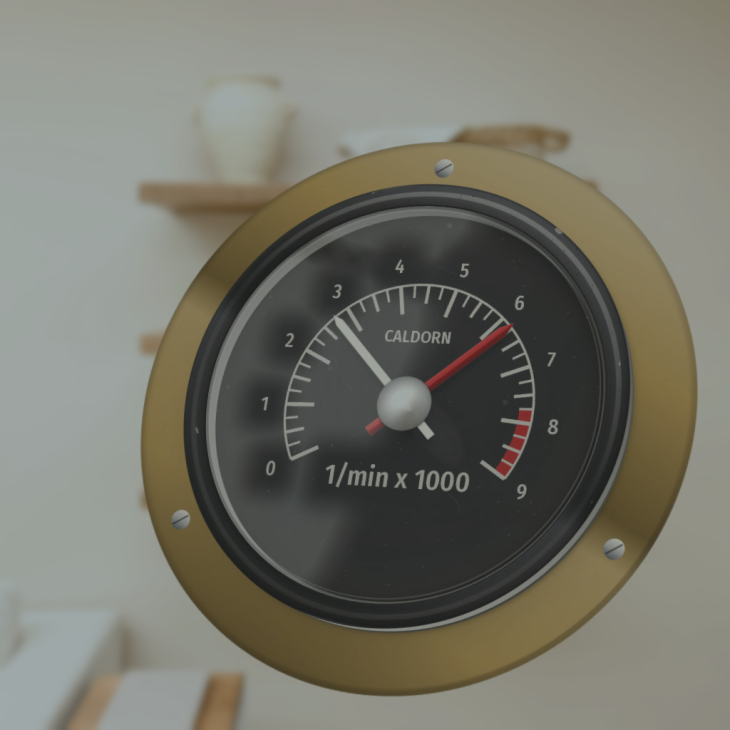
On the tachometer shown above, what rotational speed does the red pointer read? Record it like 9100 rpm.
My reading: 6250 rpm
